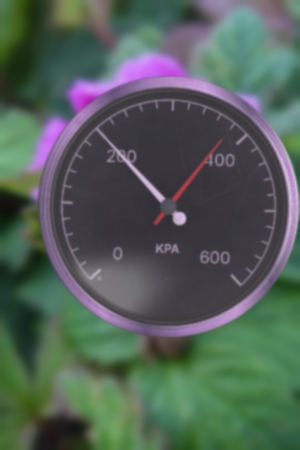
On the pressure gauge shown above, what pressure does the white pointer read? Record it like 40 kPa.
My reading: 200 kPa
